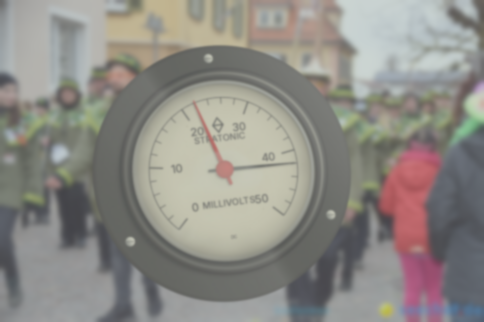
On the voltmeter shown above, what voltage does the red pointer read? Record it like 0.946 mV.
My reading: 22 mV
